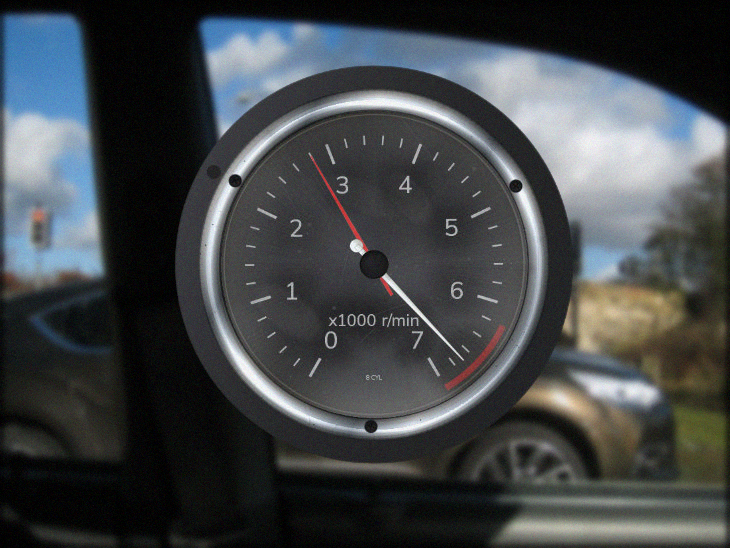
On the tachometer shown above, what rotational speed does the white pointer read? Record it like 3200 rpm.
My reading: 6700 rpm
